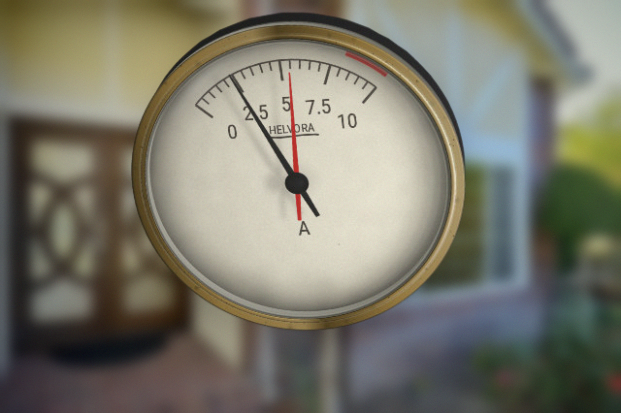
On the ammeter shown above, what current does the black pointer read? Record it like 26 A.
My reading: 2.5 A
